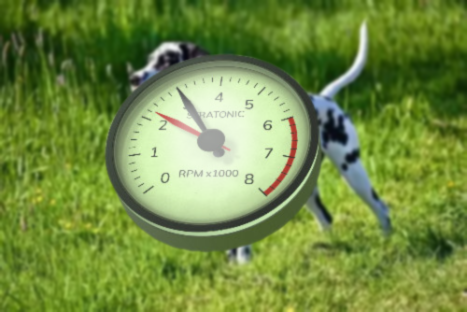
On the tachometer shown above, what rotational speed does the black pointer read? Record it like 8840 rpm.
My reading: 3000 rpm
